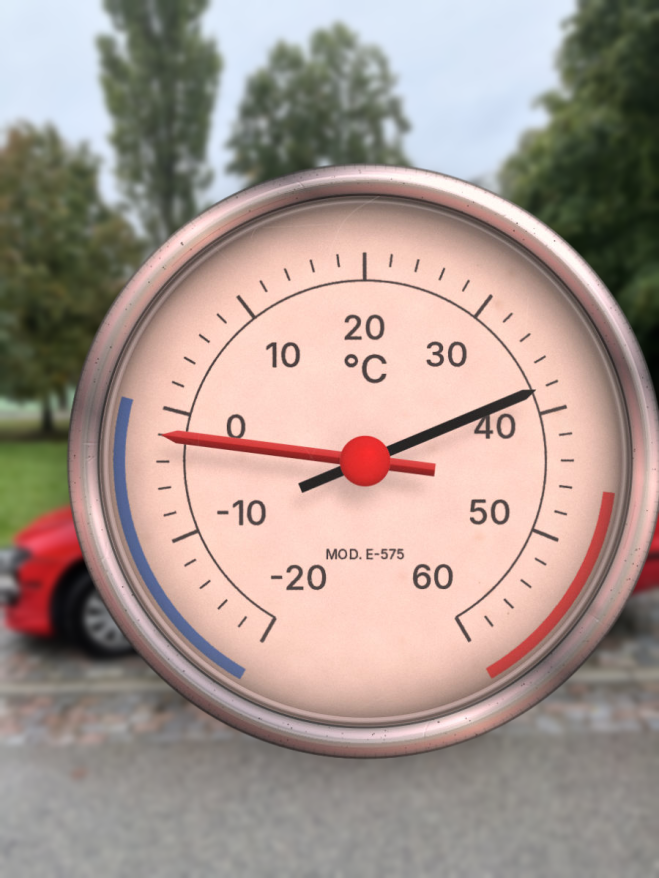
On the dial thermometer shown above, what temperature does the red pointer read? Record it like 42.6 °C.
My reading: -2 °C
